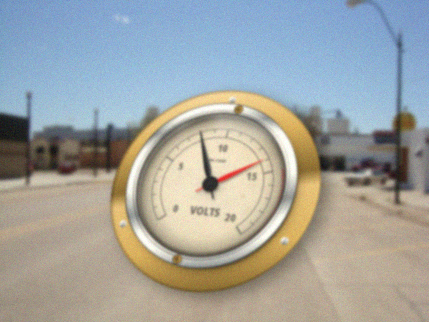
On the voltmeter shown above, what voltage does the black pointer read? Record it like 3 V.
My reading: 8 V
